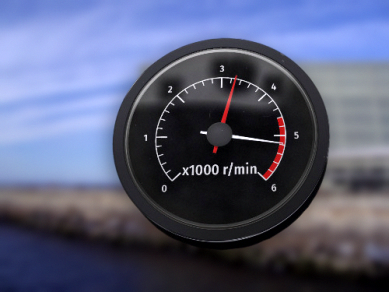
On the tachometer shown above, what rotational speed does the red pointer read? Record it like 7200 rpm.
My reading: 3300 rpm
